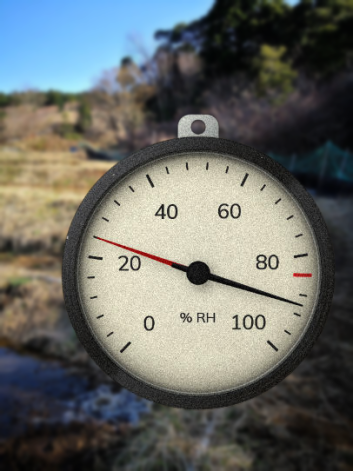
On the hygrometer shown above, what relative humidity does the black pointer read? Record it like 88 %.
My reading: 90 %
